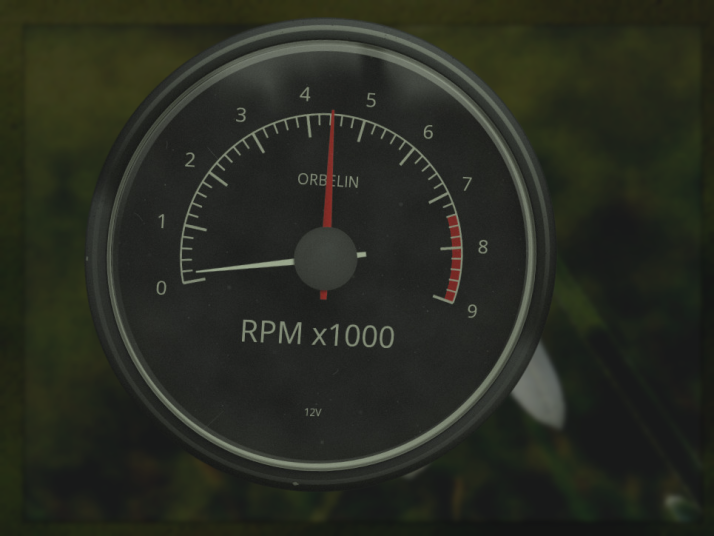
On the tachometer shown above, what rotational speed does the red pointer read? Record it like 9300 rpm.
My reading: 4400 rpm
